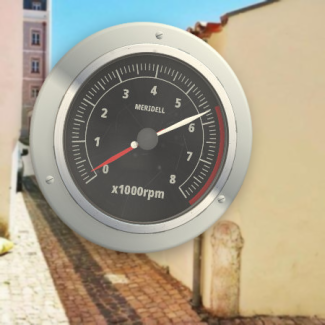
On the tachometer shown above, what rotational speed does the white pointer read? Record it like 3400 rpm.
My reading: 5700 rpm
